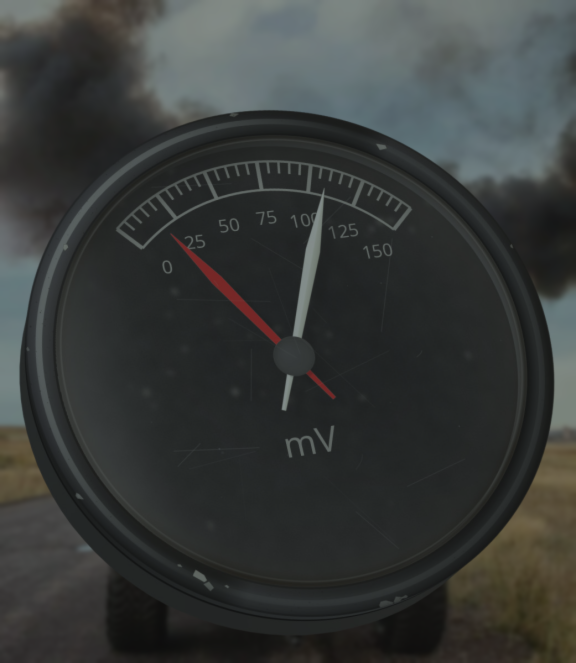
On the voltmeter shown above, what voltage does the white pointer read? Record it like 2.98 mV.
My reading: 107.5 mV
